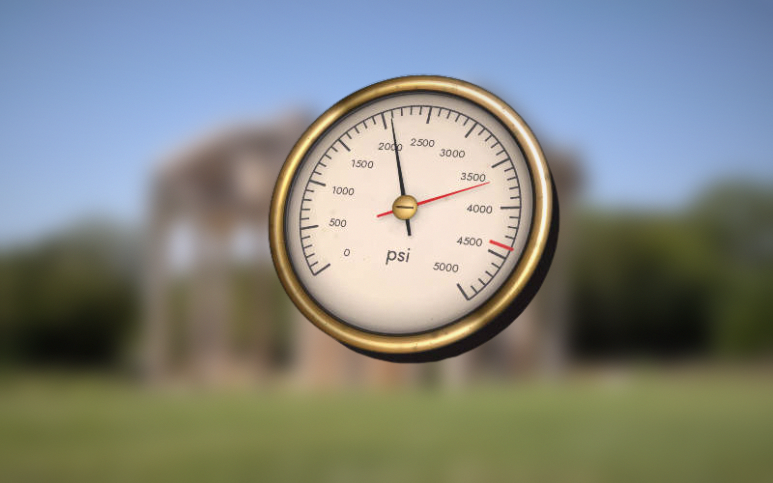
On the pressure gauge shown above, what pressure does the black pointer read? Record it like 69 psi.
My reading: 2100 psi
